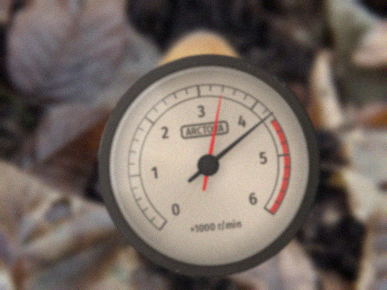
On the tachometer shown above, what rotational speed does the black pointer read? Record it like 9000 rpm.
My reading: 4300 rpm
